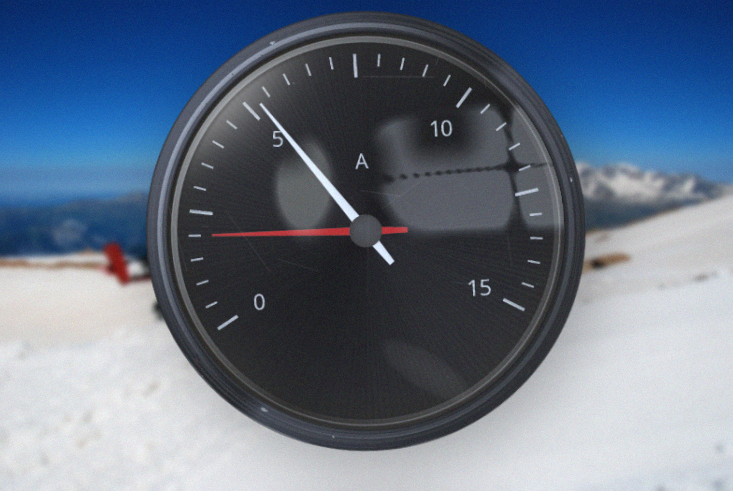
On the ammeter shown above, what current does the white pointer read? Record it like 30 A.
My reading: 5.25 A
